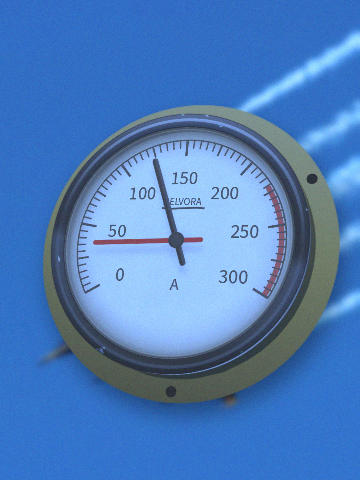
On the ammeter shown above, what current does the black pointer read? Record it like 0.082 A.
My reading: 125 A
